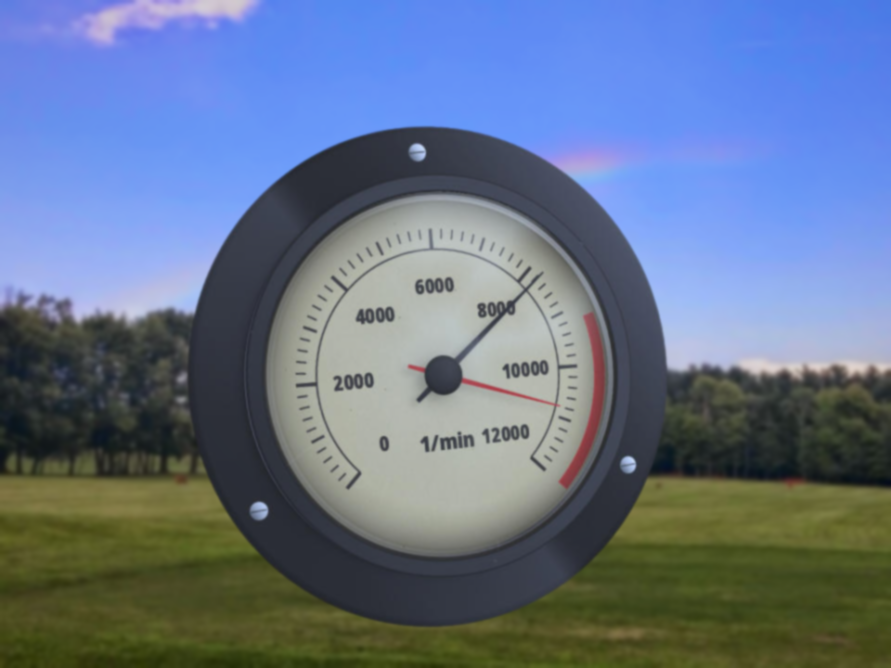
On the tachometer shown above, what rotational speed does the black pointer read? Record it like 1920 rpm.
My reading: 8200 rpm
